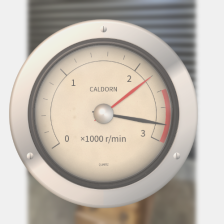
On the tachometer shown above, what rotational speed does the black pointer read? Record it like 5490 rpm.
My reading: 2800 rpm
